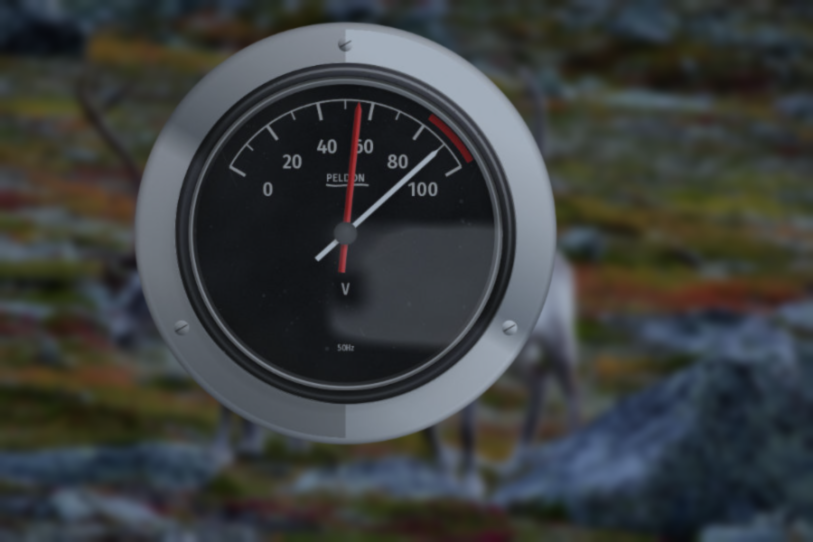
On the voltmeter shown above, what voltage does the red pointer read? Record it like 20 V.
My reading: 55 V
